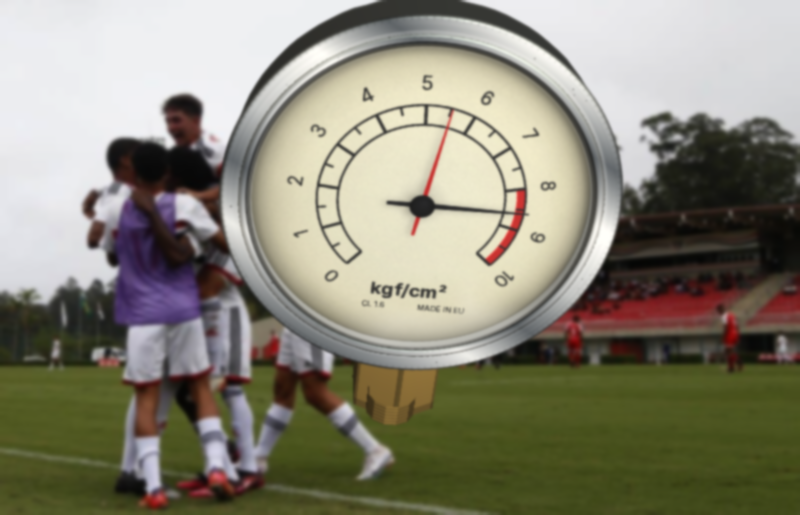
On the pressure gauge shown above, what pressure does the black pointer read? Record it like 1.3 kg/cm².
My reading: 8.5 kg/cm²
